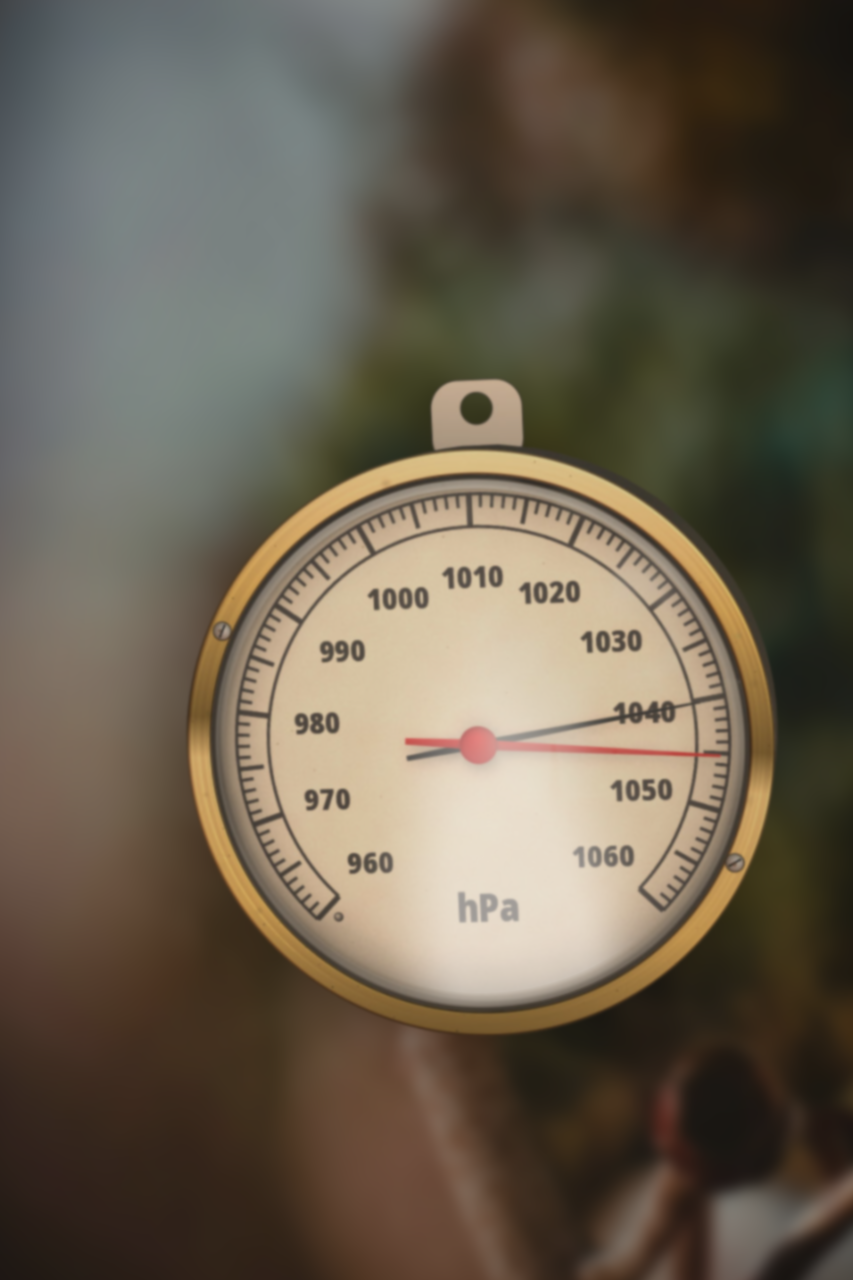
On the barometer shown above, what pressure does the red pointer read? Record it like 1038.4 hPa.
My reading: 1045 hPa
